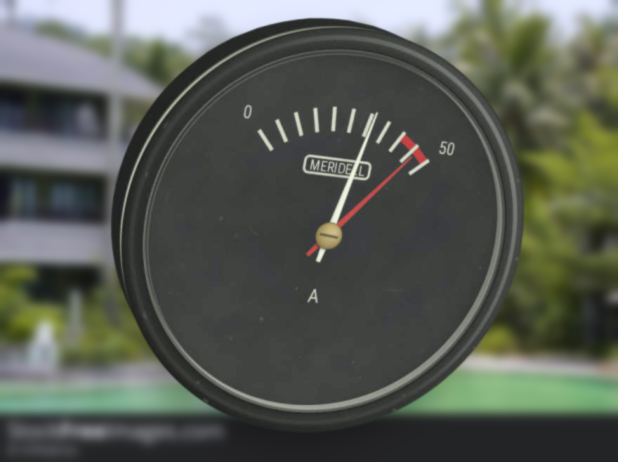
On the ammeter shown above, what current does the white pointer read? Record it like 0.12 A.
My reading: 30 A
